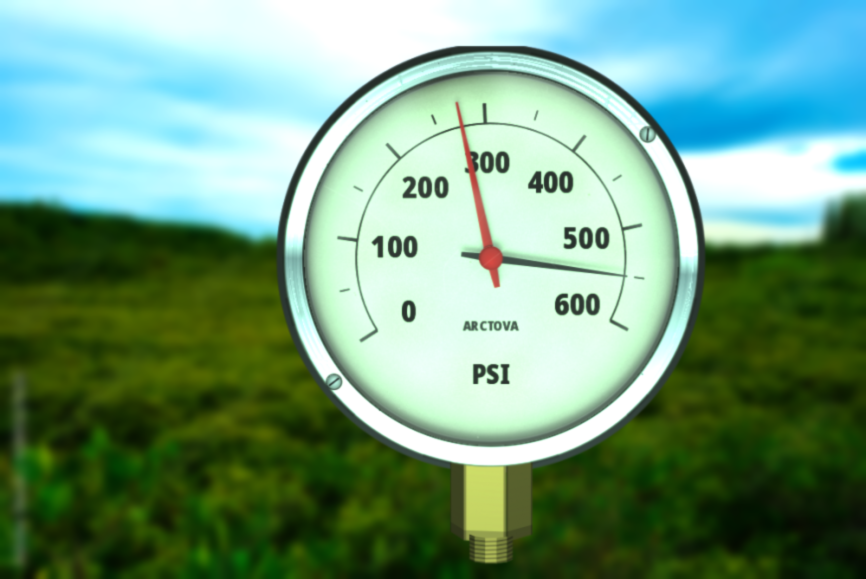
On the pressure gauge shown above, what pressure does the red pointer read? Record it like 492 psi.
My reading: 275 psi
